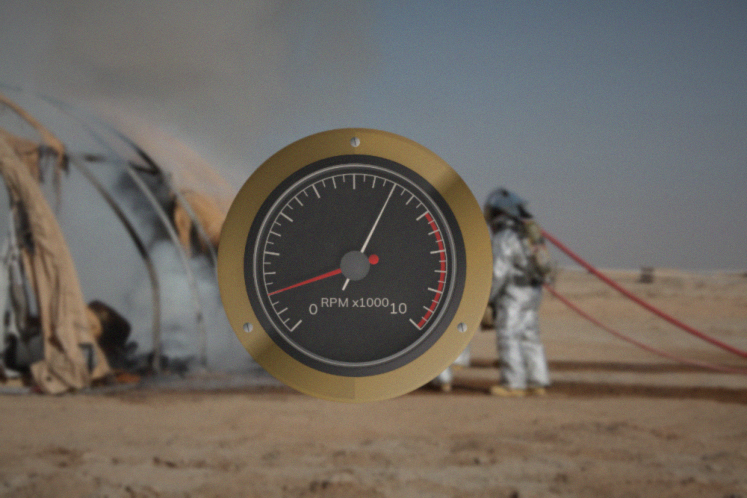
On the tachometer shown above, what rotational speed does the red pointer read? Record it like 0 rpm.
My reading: 1000 rpm
